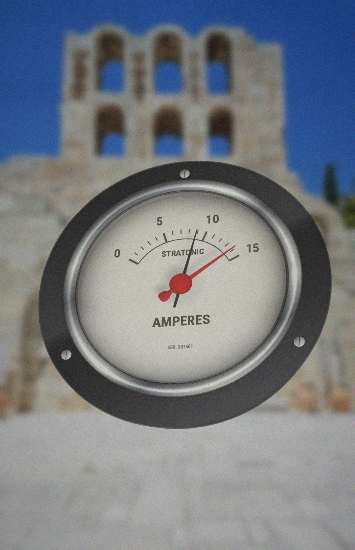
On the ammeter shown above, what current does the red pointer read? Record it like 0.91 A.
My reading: 14 A
